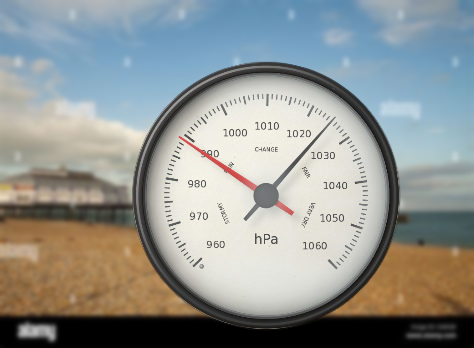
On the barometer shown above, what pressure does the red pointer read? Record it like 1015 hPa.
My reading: 989 hPa
